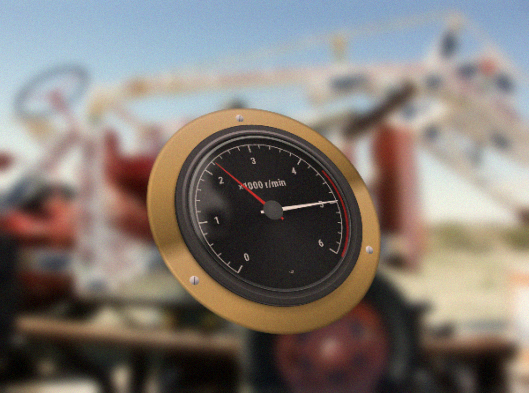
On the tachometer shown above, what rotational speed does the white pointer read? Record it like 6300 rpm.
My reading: 5000 rpm
